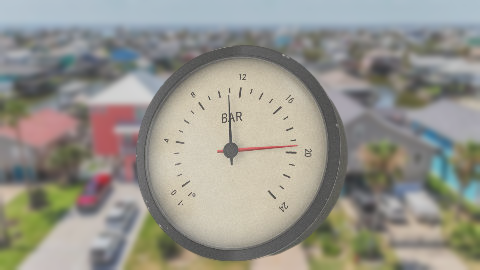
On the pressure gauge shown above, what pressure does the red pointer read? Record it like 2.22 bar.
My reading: 19.5 bar
